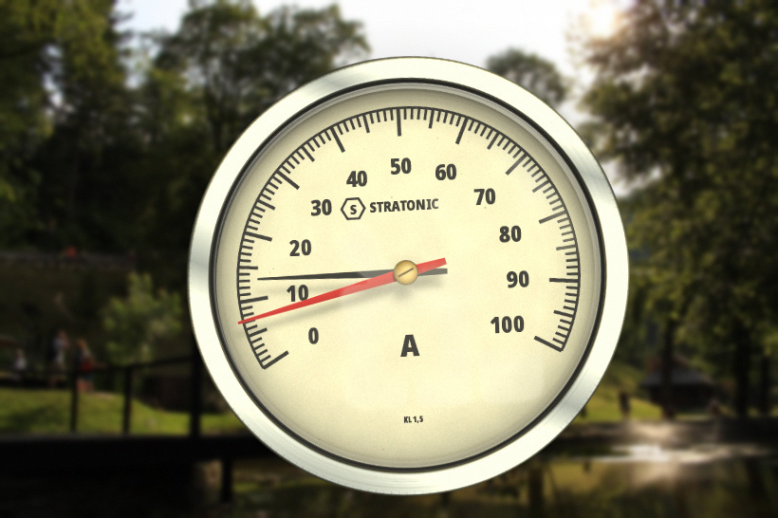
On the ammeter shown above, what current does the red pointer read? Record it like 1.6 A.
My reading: 7 A
